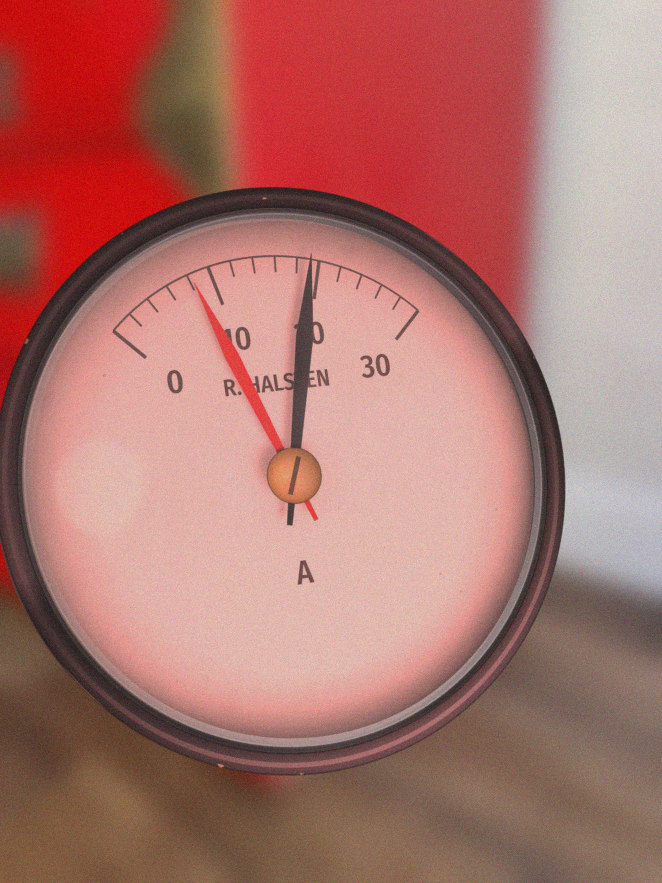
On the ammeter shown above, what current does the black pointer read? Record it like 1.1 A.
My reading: 19 A
